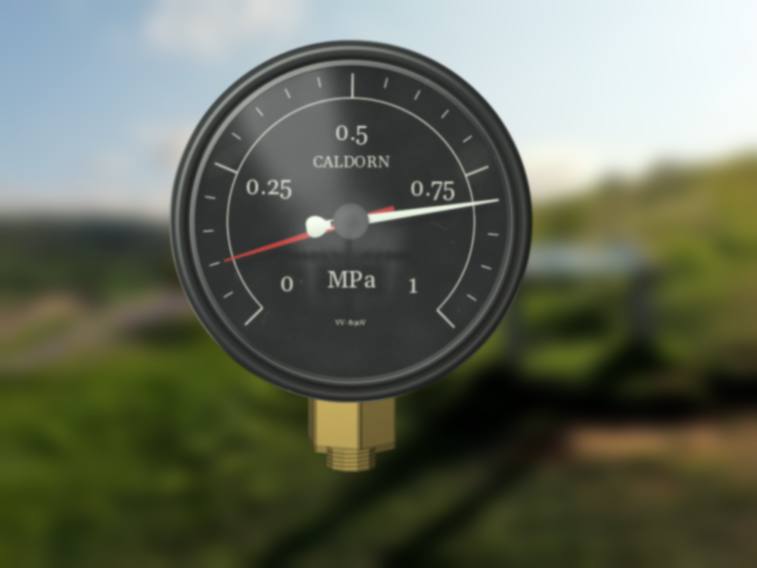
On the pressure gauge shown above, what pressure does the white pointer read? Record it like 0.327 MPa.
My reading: 0.8 MPa
